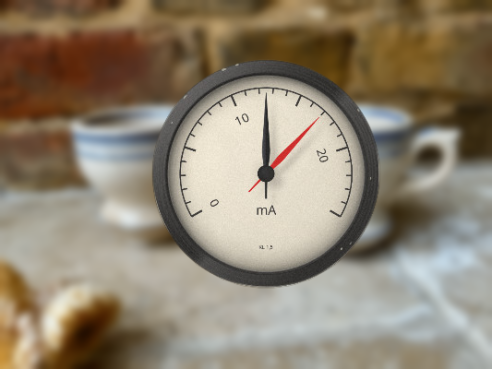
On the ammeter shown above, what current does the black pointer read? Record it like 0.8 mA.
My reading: 12.5 mA
